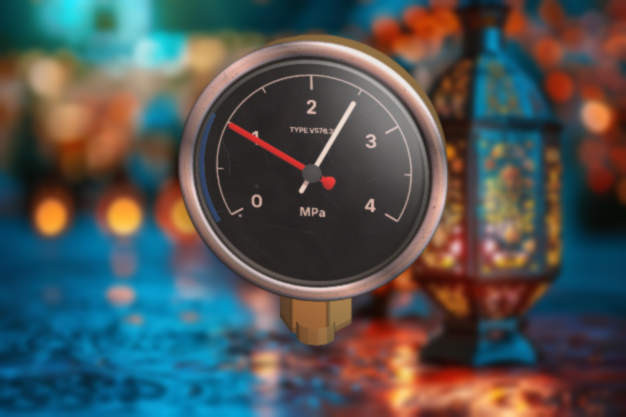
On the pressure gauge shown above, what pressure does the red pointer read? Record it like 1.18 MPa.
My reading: 1 MPa
